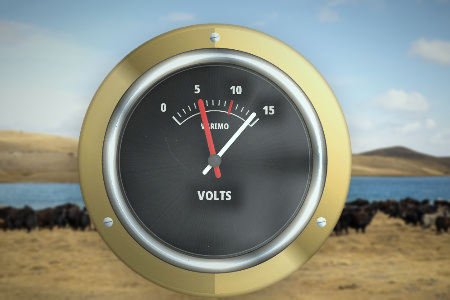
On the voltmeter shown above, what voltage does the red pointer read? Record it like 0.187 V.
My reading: 5 V
